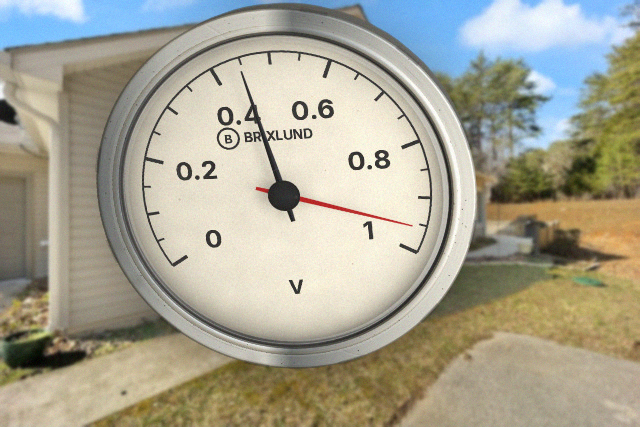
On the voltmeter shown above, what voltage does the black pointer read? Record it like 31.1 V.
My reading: 0.45 V
